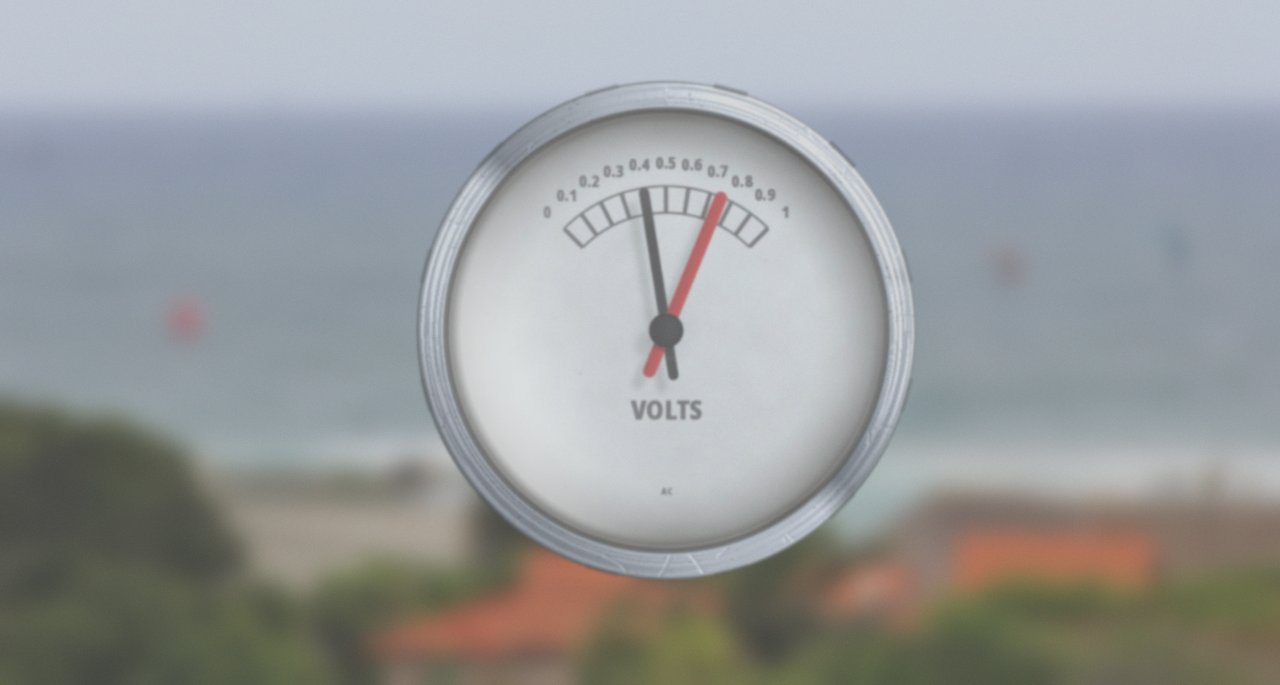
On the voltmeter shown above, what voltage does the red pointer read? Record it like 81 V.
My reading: 0.75 V
